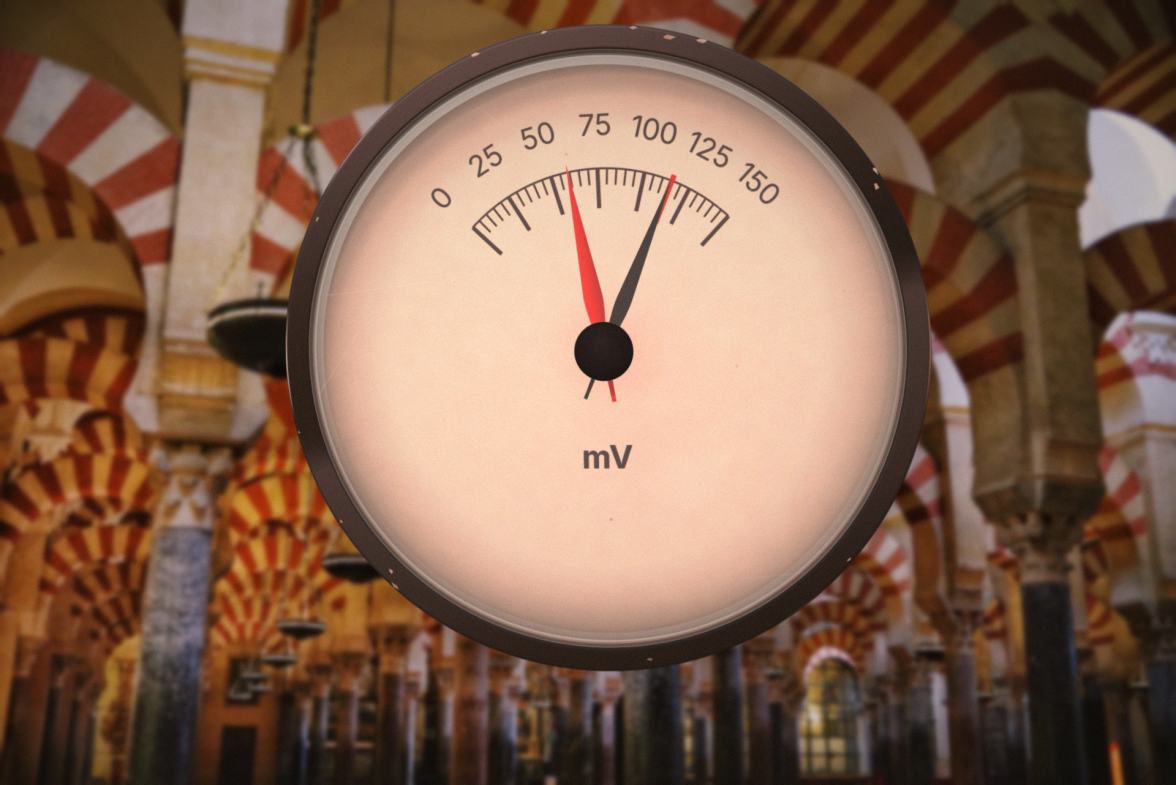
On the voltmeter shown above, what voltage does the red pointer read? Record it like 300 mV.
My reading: 60 mV
